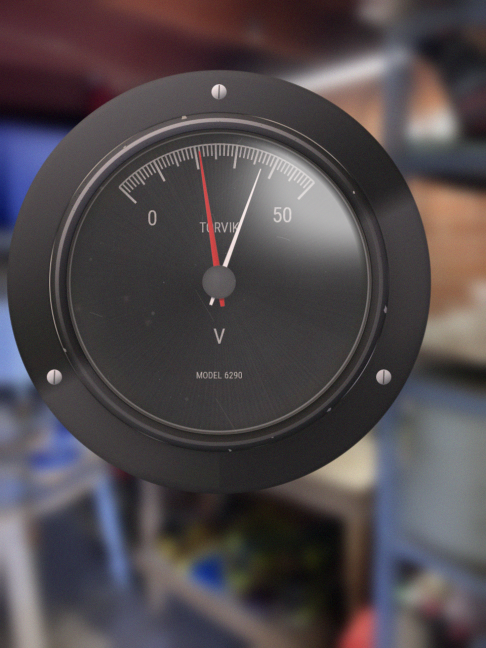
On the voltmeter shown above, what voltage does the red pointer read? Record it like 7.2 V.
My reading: 21 V
